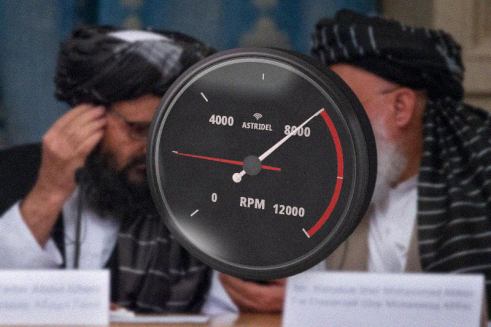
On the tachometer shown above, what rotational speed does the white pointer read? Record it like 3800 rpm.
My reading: 8000 rpm
